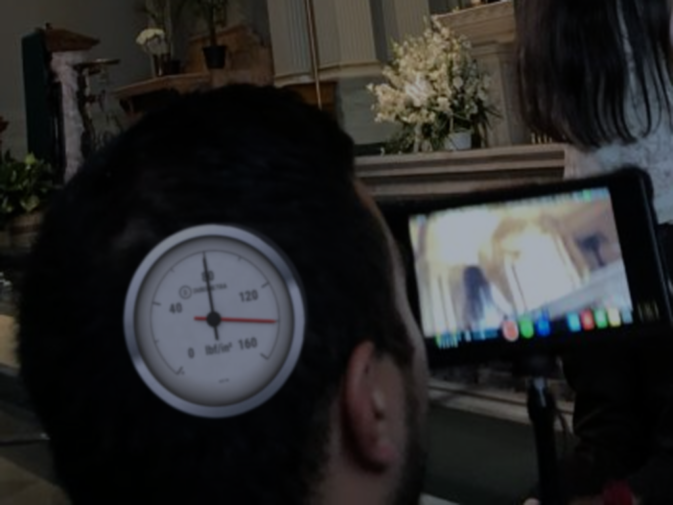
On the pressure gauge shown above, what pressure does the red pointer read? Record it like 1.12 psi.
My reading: 140 psi
